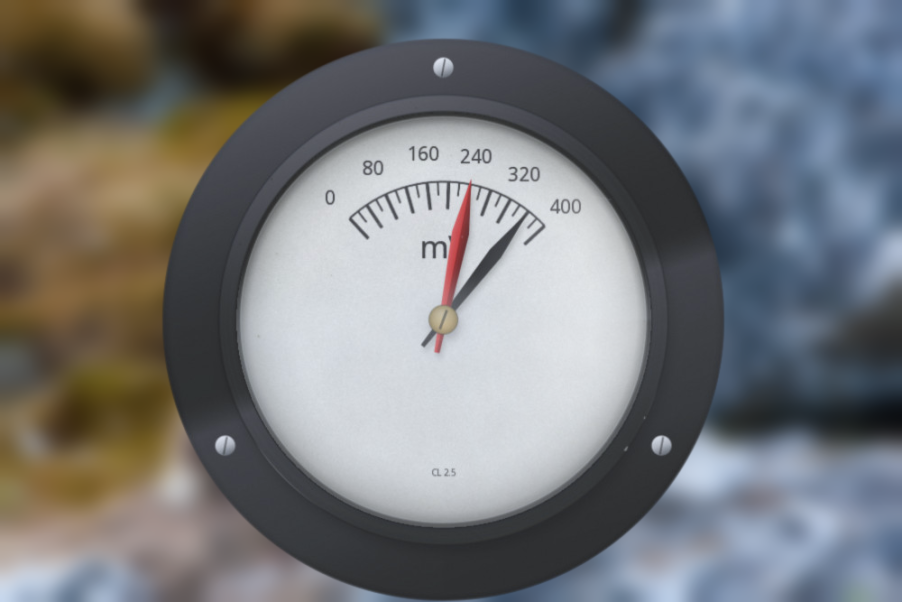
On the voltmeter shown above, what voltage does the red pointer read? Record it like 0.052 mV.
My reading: 240 mV
